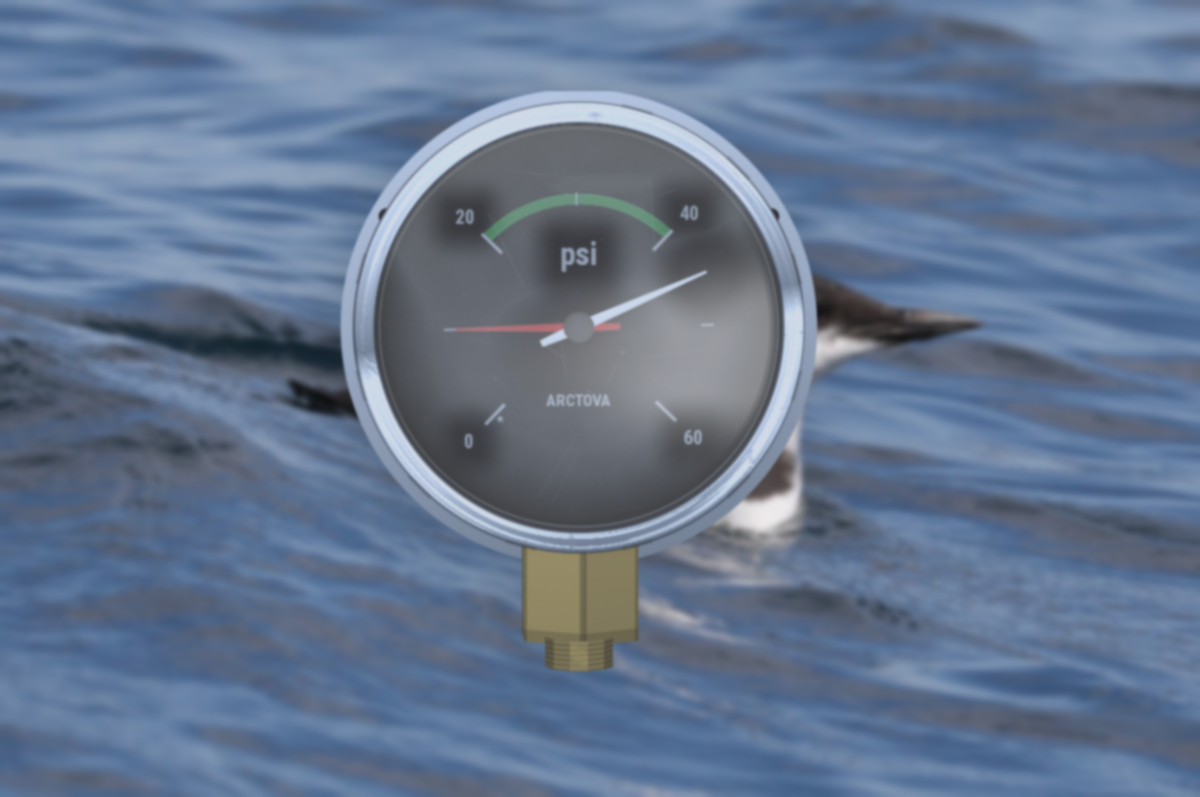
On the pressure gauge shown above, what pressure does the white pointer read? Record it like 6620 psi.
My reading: 45 psi
